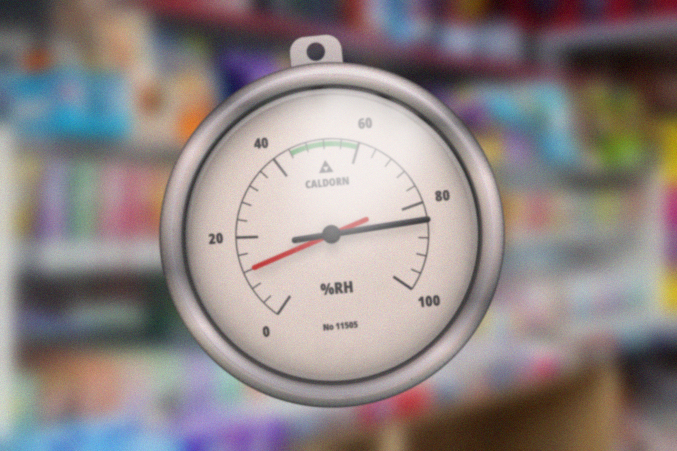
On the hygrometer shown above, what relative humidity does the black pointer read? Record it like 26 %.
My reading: 84 %
